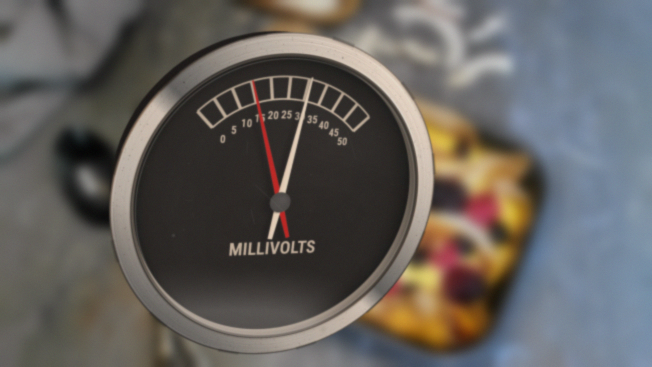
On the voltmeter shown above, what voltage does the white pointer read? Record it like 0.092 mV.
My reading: 30 mV
